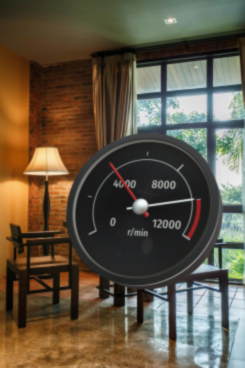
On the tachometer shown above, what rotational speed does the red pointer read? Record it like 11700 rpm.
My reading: 4000 rpm
